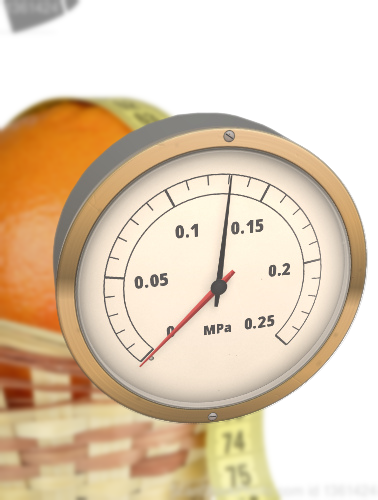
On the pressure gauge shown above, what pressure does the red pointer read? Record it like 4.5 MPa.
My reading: 0 MPa
